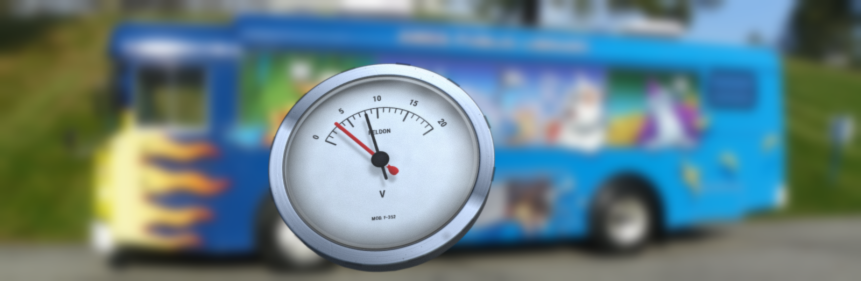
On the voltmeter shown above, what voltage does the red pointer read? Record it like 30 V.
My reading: 3 V
